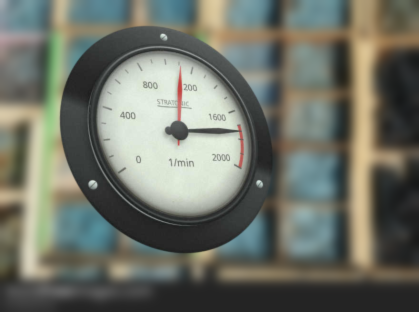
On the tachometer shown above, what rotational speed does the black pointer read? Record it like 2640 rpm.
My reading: 1750 rpm
